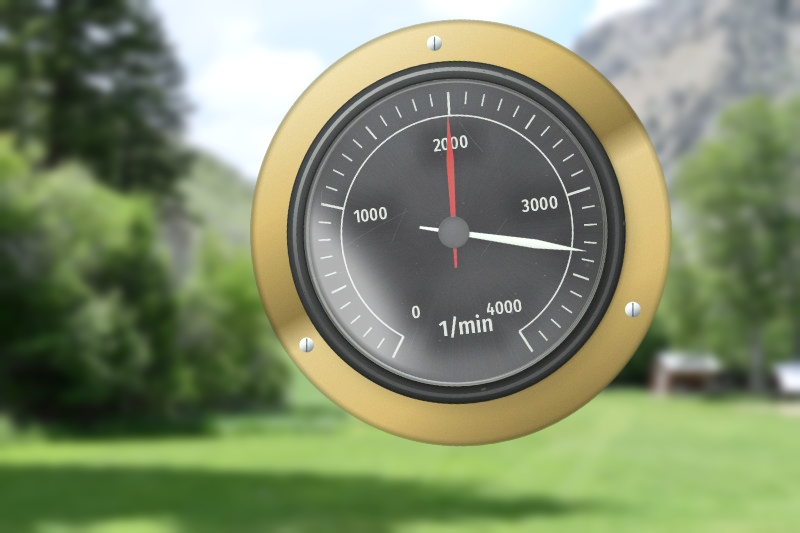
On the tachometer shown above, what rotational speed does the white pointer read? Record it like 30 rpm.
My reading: 3350 rpm
